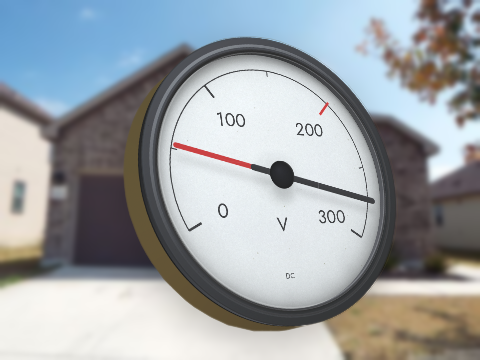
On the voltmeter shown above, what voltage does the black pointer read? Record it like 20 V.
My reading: 275 V
